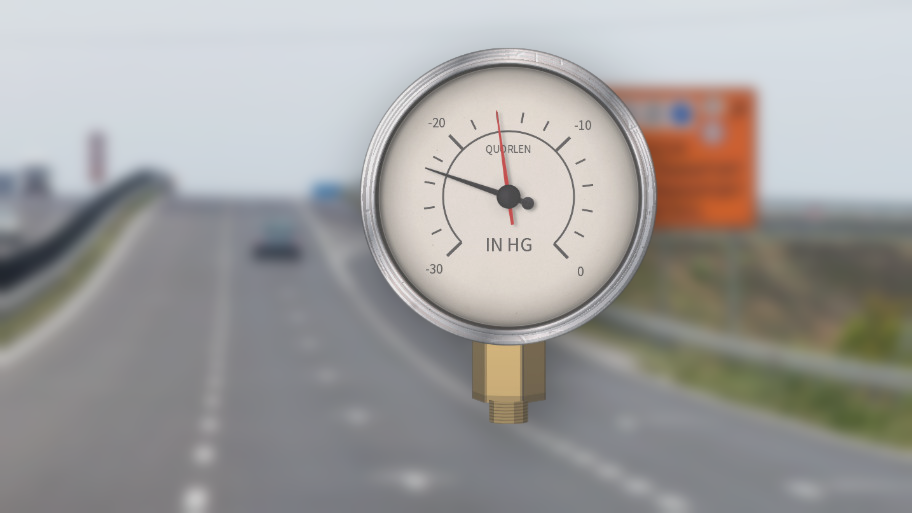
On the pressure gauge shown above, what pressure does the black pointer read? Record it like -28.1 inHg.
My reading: -23 inHg
